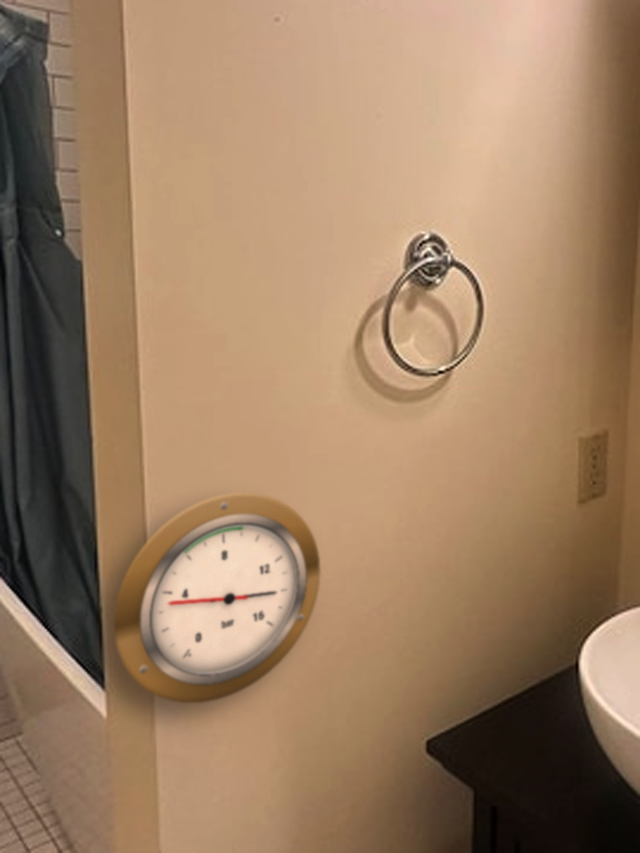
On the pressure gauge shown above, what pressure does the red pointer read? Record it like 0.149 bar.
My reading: 3.5 bar
